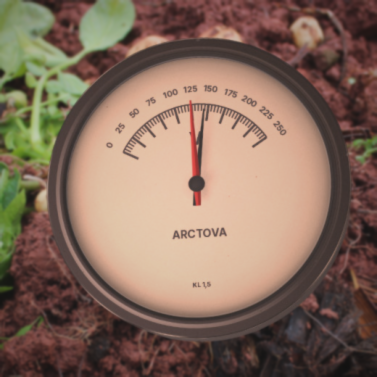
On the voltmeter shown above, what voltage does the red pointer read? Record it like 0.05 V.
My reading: 125 V
